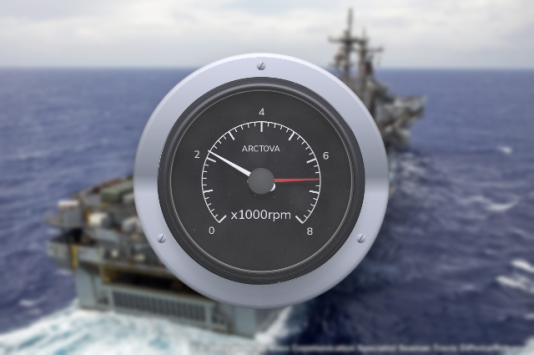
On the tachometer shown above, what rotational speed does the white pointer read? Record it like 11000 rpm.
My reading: 2200 rpm
